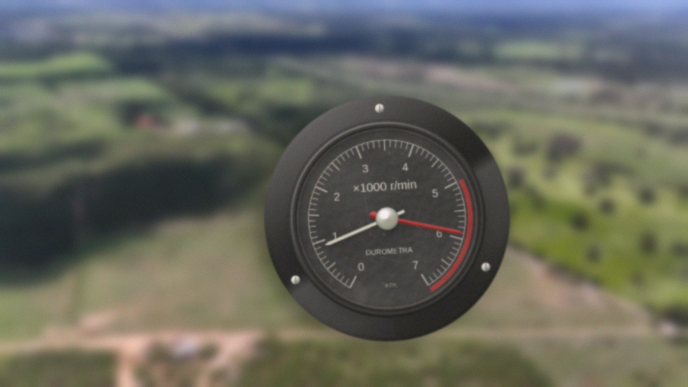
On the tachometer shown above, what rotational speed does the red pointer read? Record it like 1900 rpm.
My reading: 5900 rpm
